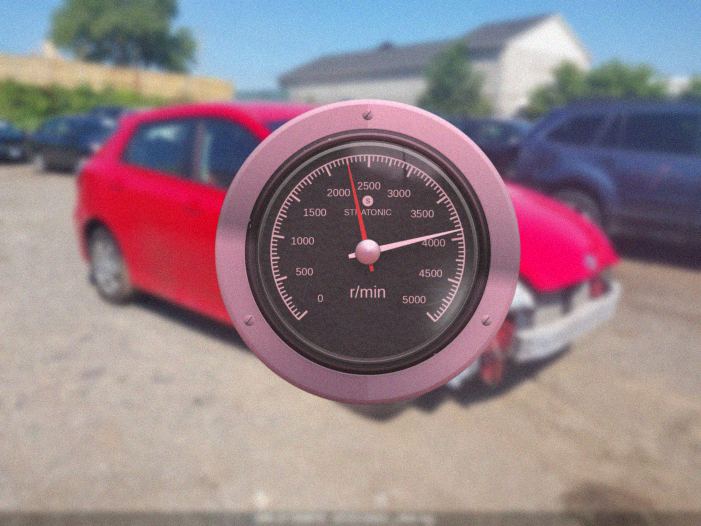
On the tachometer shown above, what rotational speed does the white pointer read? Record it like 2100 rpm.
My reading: 3900 rpm
